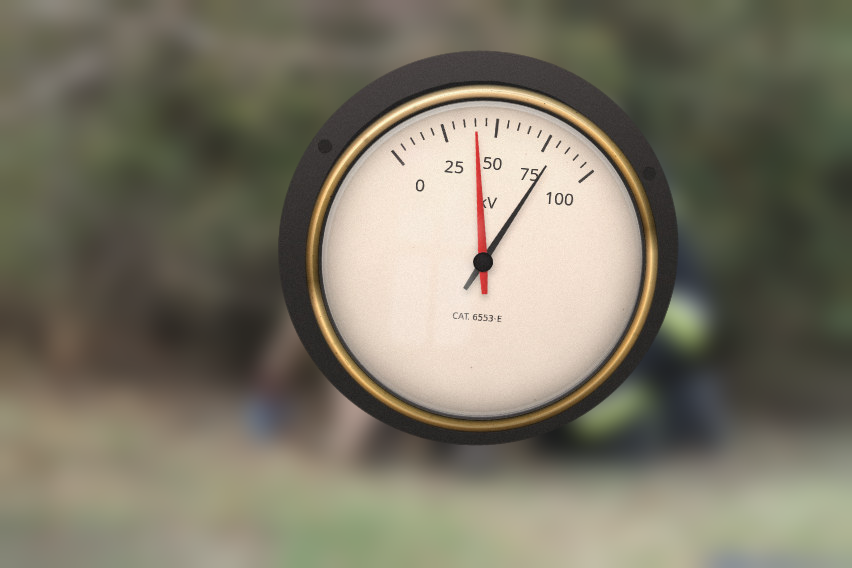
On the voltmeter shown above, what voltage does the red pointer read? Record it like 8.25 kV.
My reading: 40 kV
